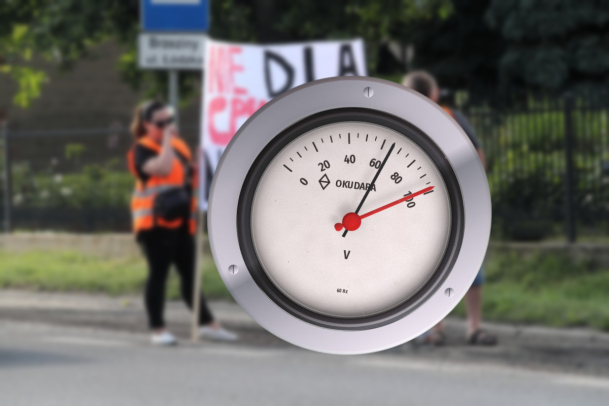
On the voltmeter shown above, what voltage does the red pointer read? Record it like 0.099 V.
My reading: 97.5 V
